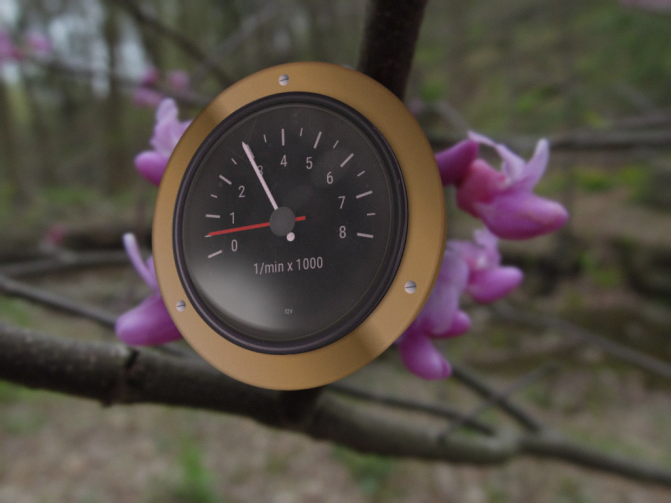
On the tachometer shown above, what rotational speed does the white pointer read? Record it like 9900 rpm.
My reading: 3000 rpm
